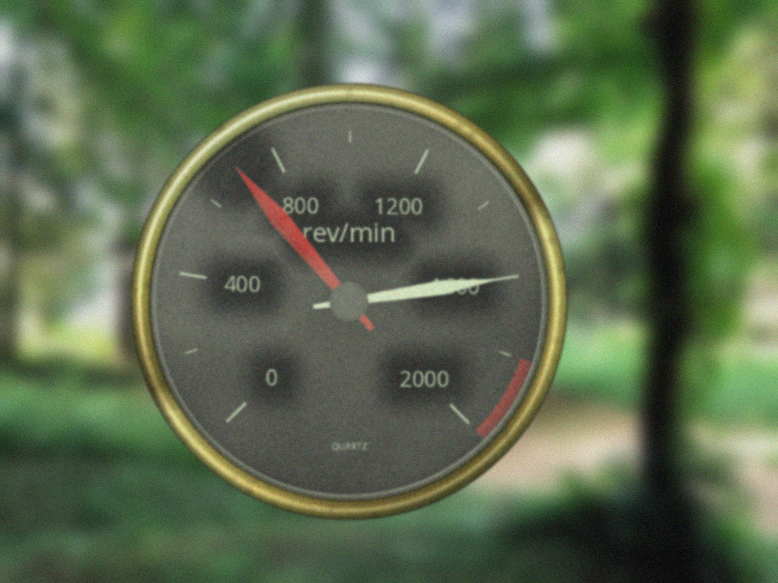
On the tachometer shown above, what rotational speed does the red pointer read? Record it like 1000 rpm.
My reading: 700 rpm
